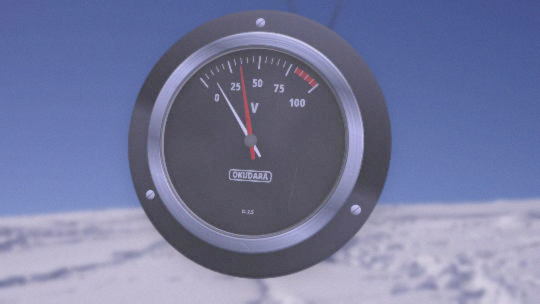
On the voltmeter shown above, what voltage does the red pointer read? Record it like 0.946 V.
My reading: 35 V
